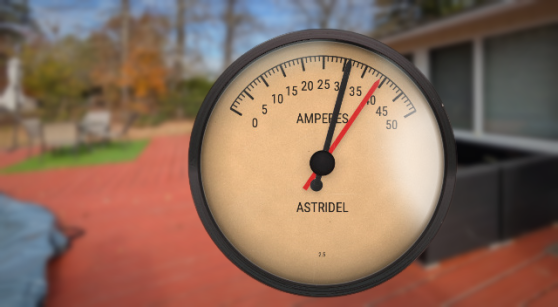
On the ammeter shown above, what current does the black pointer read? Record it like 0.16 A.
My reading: 31 A
